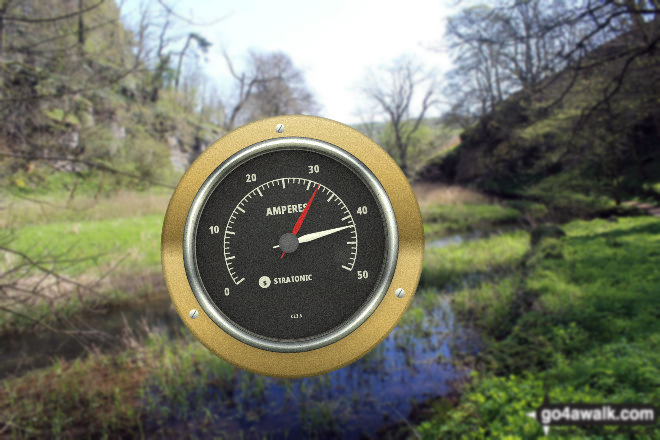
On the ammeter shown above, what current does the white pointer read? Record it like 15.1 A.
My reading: 42 A
